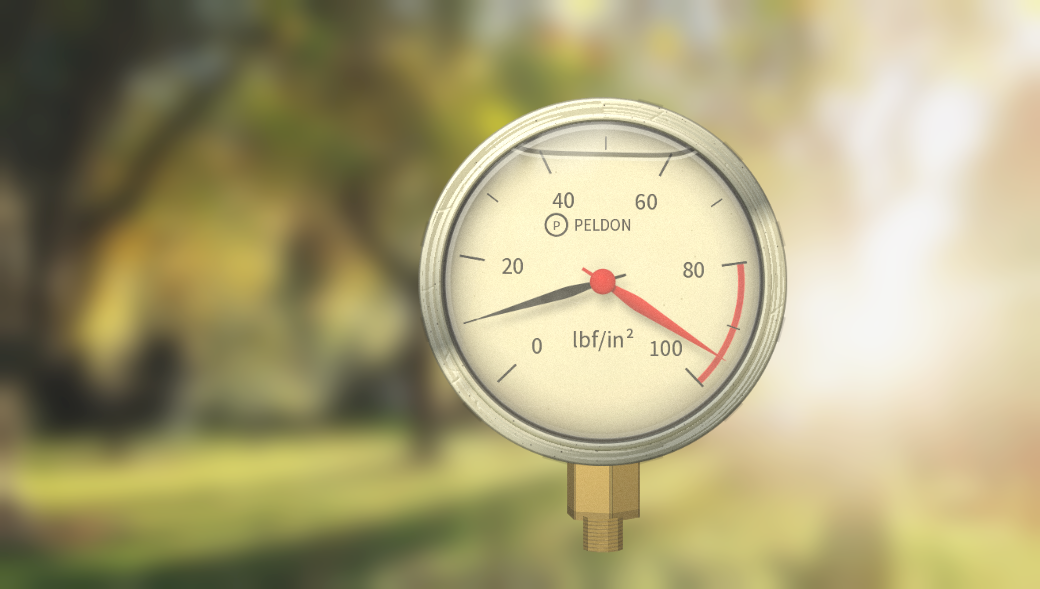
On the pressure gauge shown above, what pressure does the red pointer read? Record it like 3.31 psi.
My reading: 95 psi
